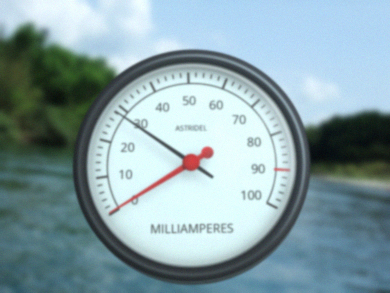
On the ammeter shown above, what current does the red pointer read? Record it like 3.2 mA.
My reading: 0 mA
